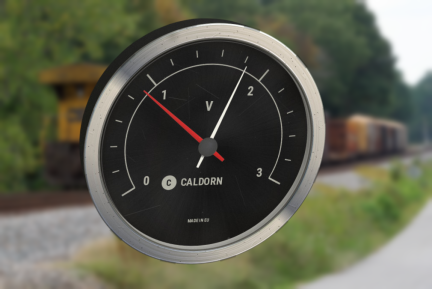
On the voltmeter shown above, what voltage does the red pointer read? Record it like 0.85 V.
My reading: 0.9 V
